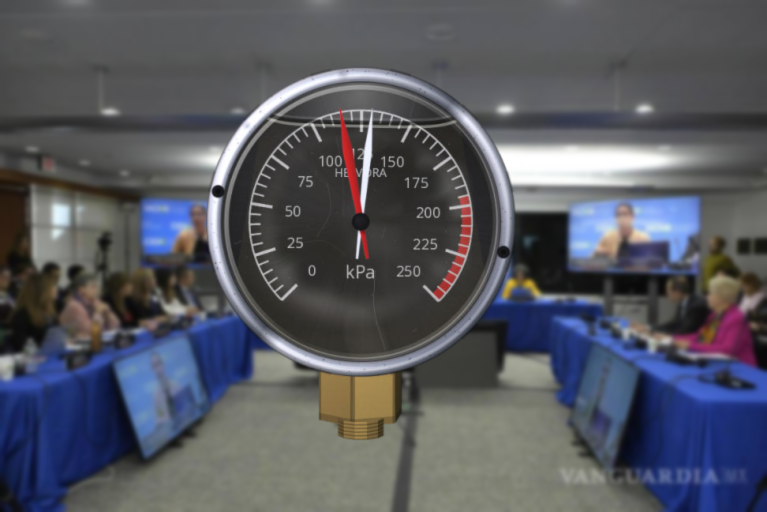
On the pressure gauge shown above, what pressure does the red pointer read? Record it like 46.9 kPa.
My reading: 115 kPa
